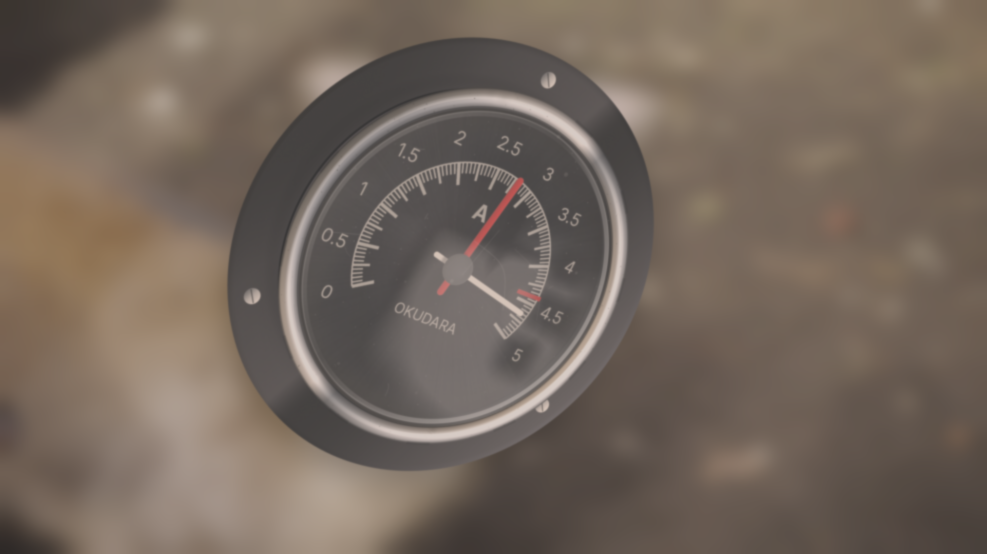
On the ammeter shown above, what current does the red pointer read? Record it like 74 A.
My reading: 2.75 A
